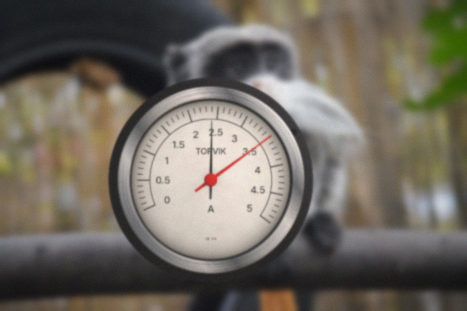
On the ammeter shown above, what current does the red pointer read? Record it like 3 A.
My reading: 3.5 A
